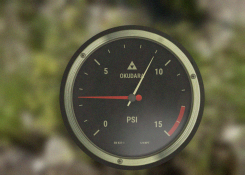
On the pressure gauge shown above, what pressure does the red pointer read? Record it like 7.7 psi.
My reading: 2.5 psi
